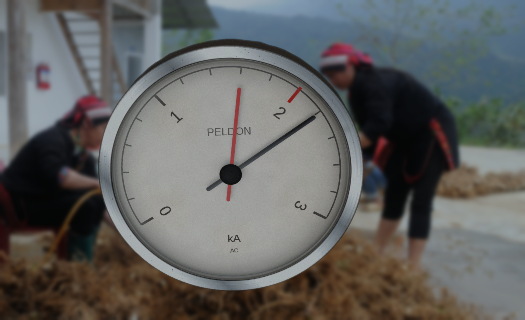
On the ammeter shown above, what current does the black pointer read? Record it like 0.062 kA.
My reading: 2.2 kA
